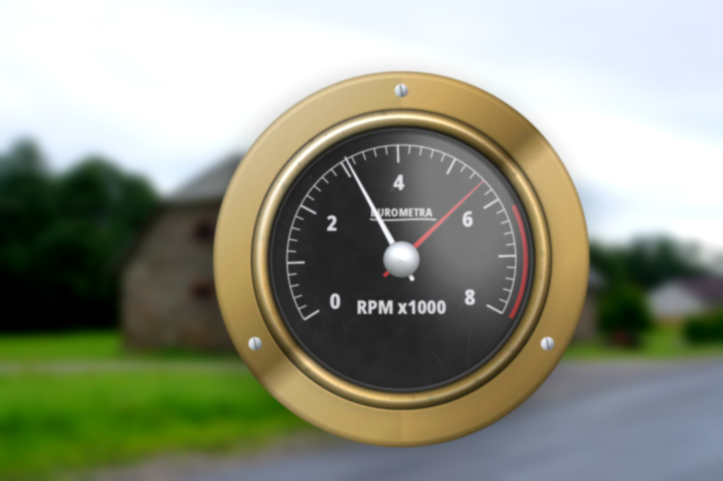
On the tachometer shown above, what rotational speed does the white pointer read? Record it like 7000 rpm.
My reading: 3100 rpm
